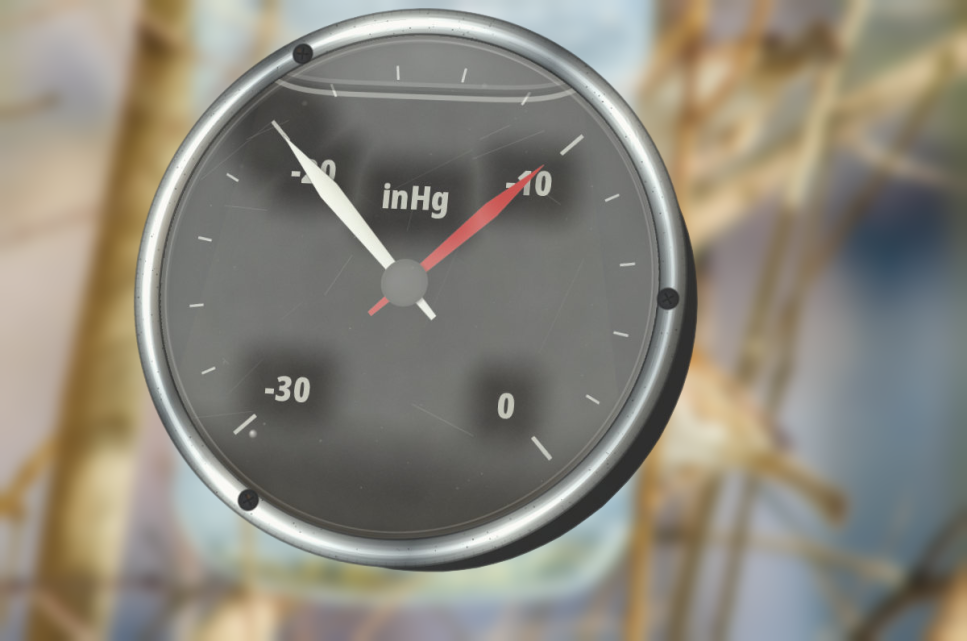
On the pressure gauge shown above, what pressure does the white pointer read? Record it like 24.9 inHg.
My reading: -20 inHg
